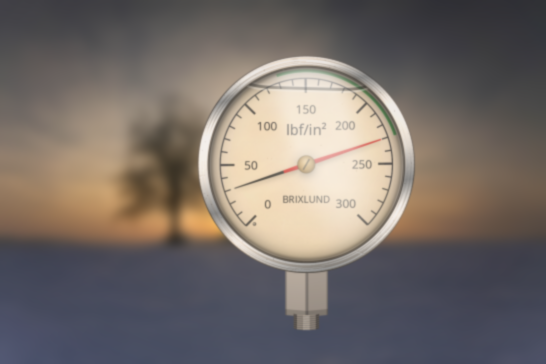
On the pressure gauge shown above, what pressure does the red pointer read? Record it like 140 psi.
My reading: 230 psi
